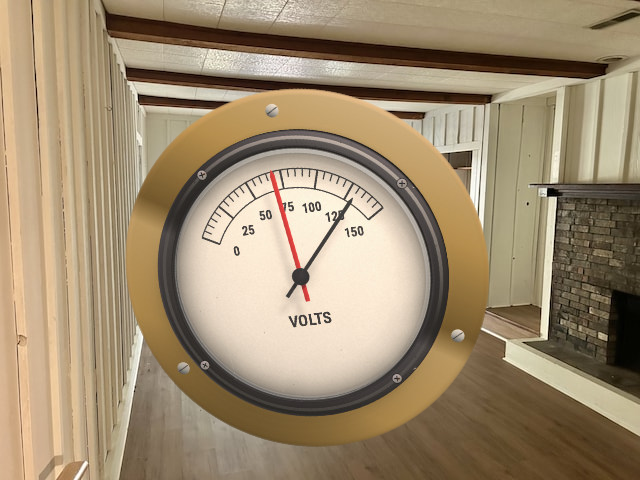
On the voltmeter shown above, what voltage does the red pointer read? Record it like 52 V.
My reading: 70 V
